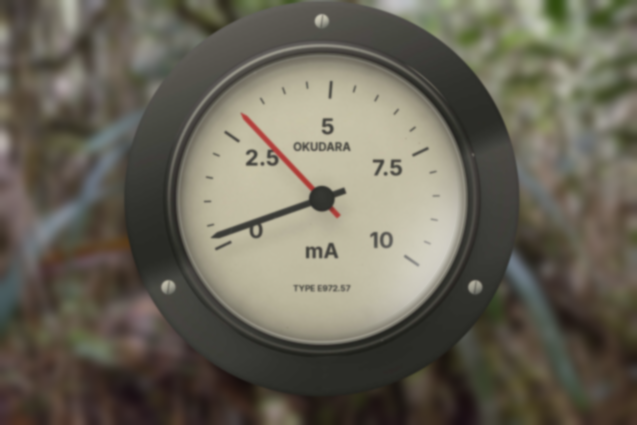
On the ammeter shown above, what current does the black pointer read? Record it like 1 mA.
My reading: 0.25 mA
